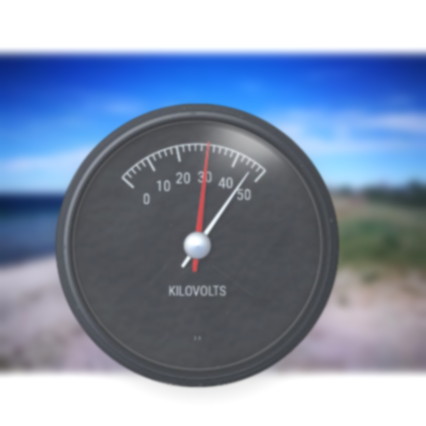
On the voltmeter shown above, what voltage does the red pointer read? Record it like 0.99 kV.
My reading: 30 kV
